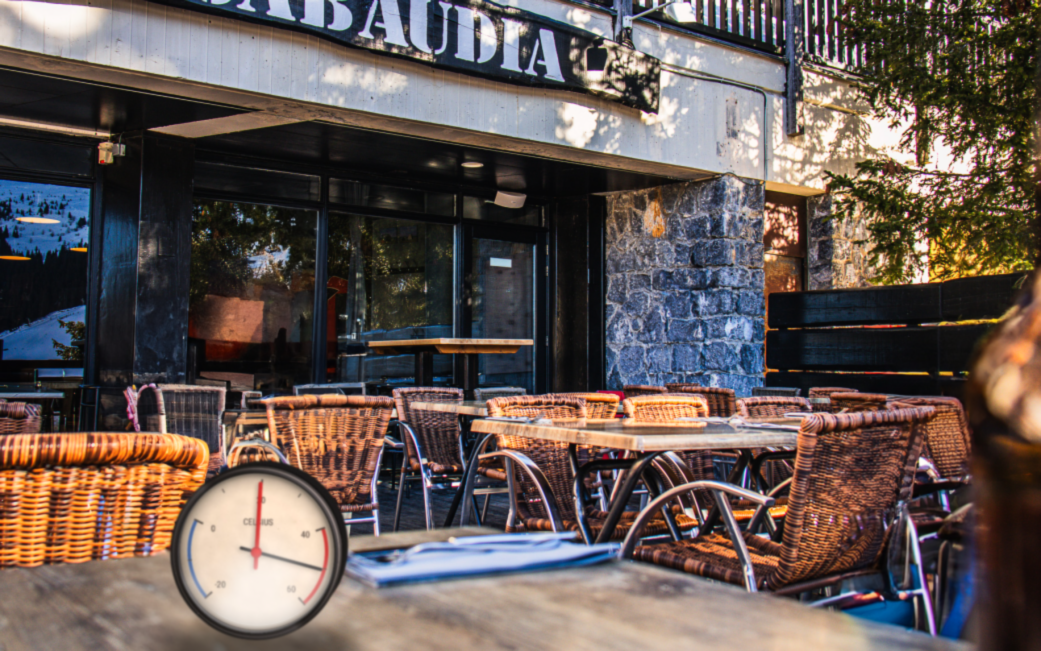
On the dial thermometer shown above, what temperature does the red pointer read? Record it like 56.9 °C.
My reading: 20 °C
